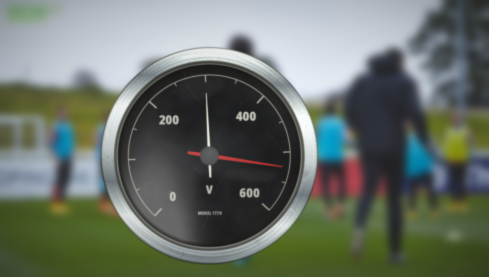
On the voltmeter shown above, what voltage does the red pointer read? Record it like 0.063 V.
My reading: 525 V
